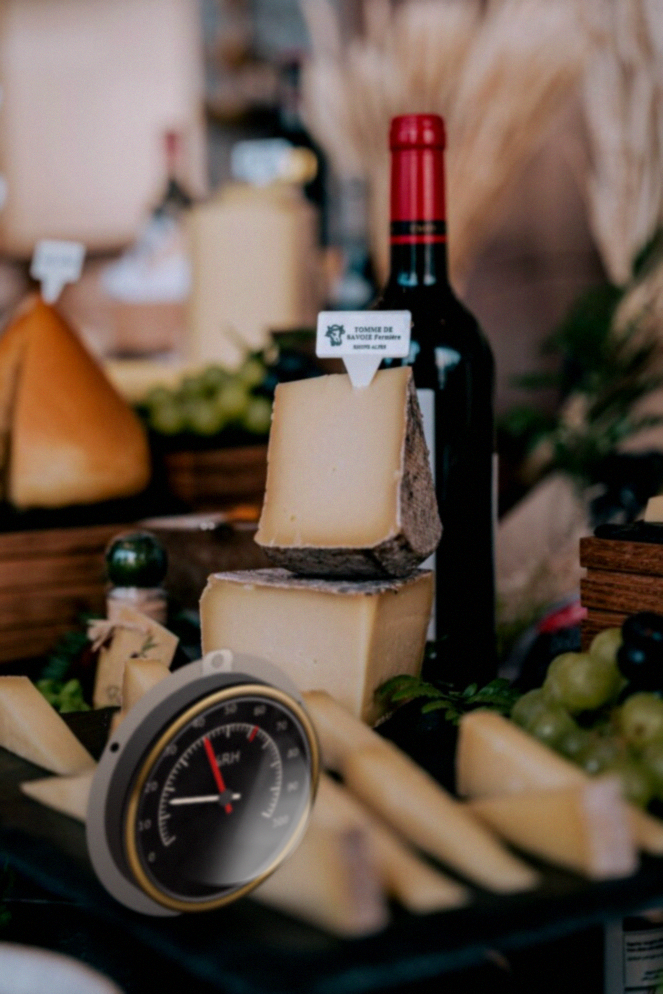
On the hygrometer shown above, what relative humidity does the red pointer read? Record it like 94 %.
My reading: 40 %
